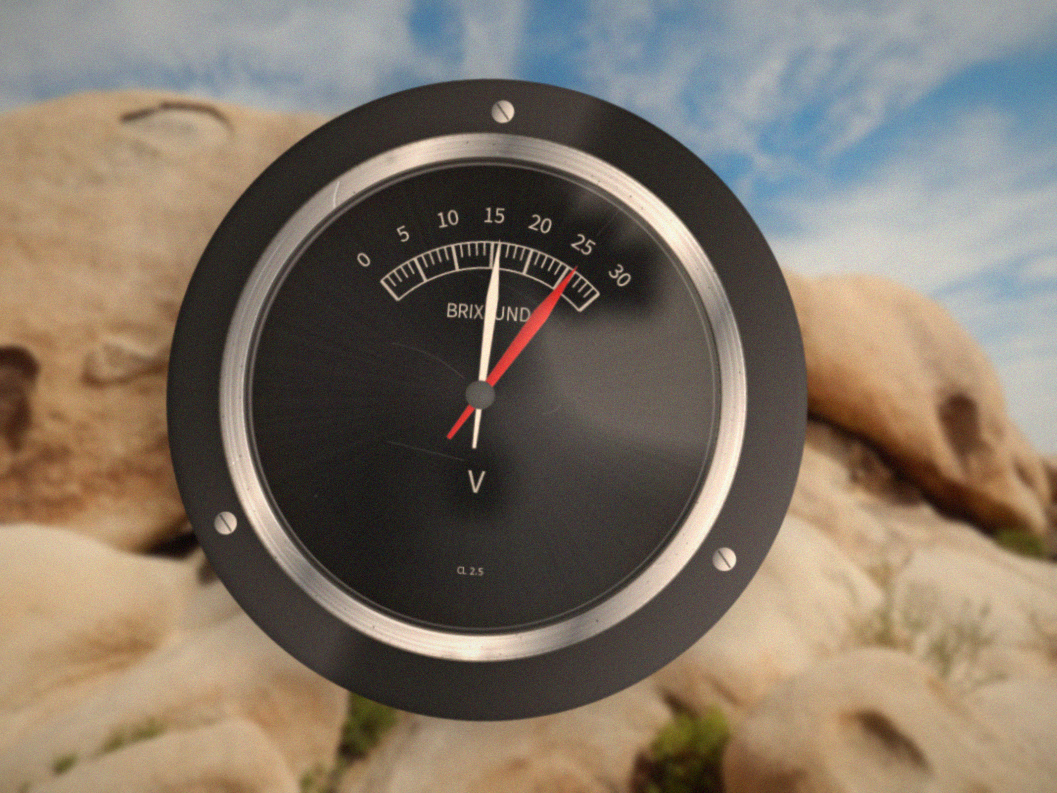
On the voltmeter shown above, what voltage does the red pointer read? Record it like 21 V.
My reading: 26 V
